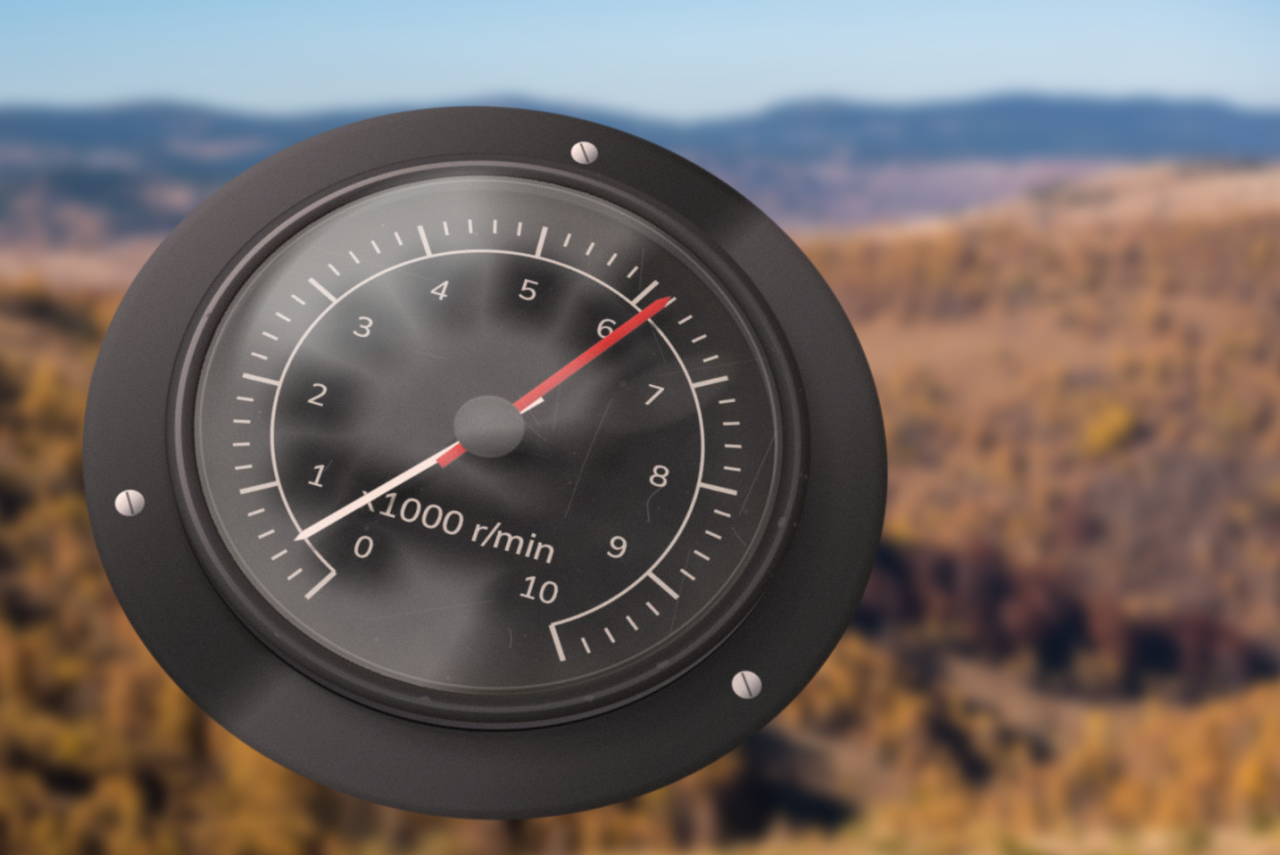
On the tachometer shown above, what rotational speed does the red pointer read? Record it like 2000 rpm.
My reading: 6200 rpm
